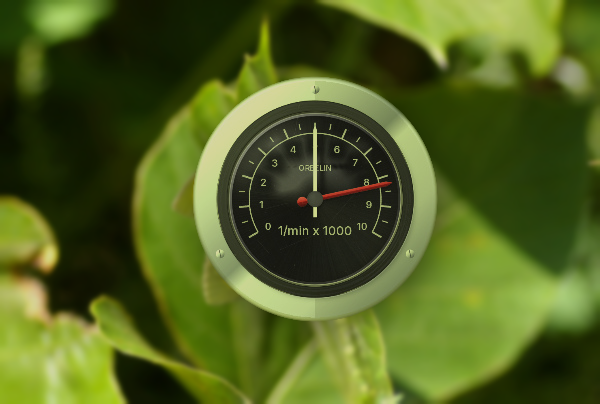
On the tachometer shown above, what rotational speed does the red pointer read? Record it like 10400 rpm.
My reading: 8250 rpm
